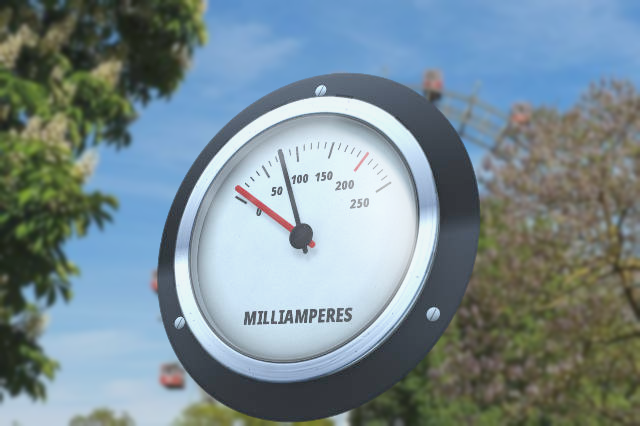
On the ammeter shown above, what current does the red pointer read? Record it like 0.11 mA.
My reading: 10 mA
